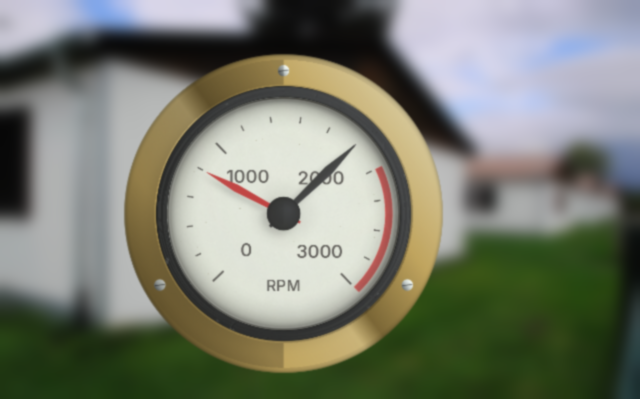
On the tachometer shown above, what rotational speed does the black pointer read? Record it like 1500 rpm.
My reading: 2000 rpm
